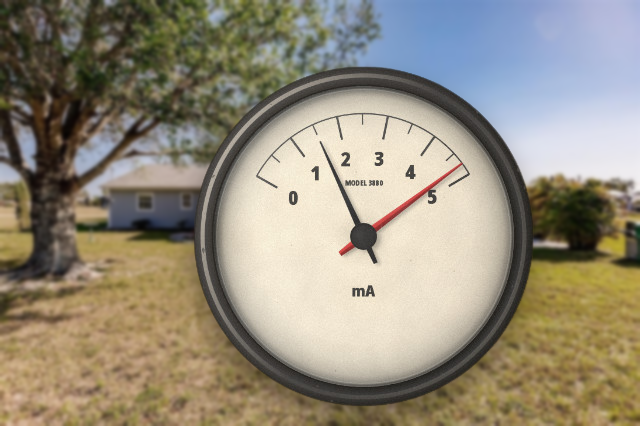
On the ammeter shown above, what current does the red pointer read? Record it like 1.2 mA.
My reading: 4.75 mA
